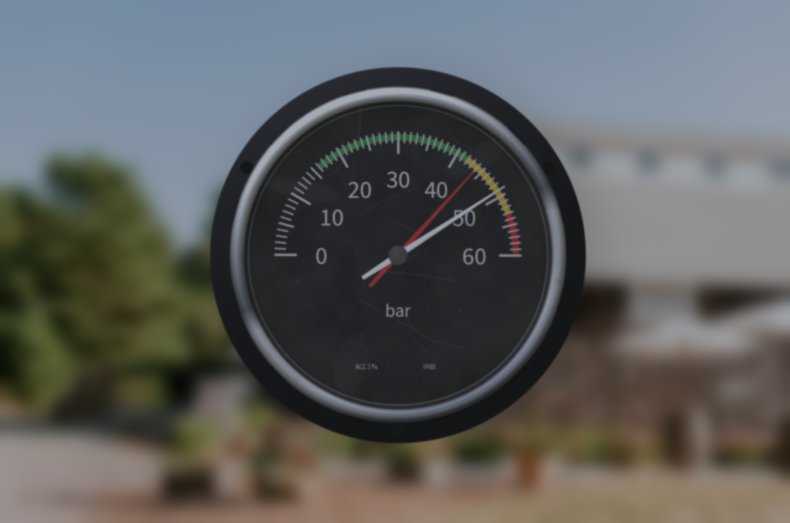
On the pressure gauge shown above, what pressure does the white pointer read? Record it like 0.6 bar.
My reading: 49 bar
